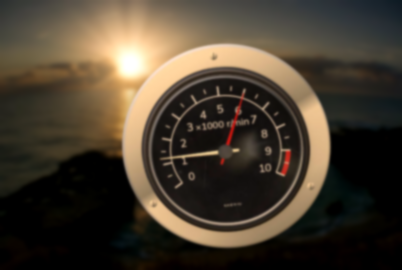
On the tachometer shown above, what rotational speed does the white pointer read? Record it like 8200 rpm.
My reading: 1250 rpm
